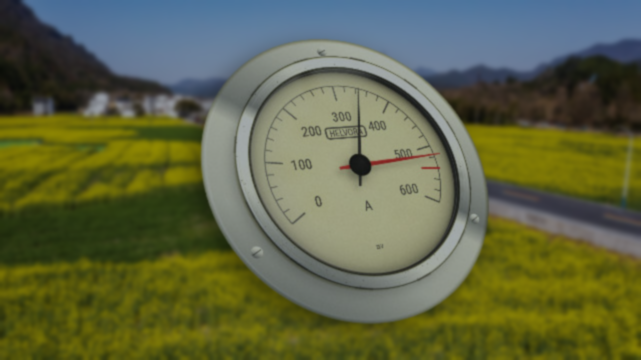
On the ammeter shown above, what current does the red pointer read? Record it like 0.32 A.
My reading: 520 A
